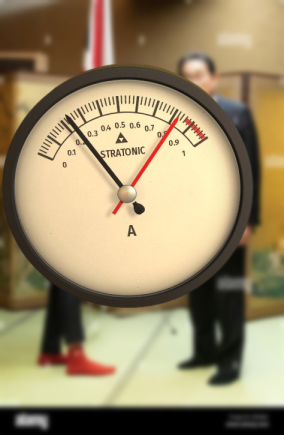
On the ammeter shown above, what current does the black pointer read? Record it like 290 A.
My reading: 0.24 A
